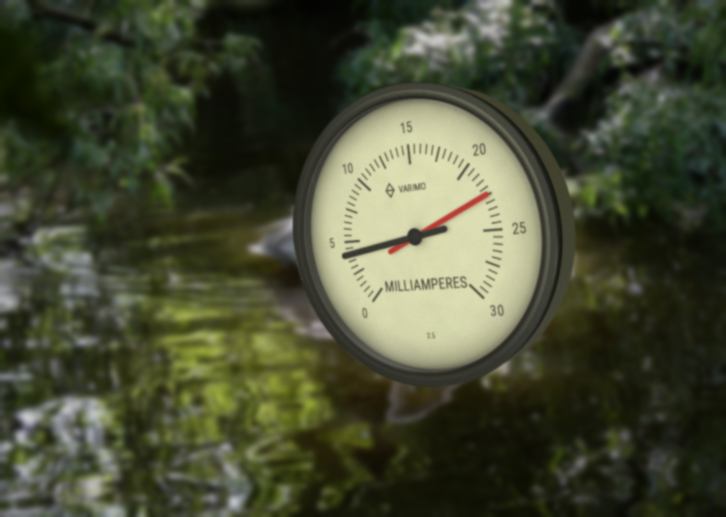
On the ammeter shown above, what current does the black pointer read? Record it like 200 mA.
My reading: 4 mA
